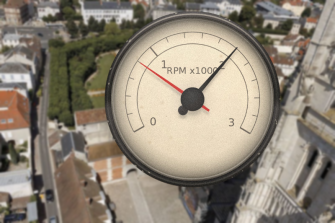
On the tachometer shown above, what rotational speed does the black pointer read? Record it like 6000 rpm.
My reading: 2000 rpm
